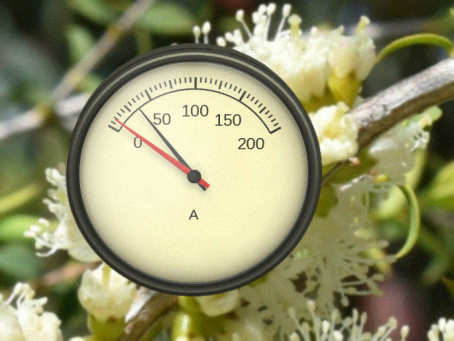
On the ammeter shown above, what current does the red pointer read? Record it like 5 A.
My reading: 10 A
